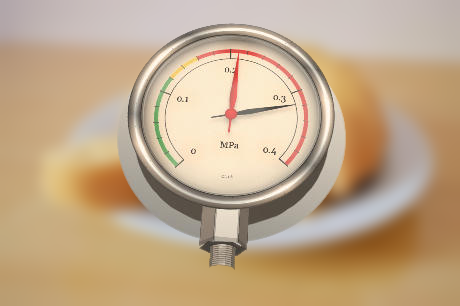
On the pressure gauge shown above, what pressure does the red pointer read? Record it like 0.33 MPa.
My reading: 0.21 MPa
